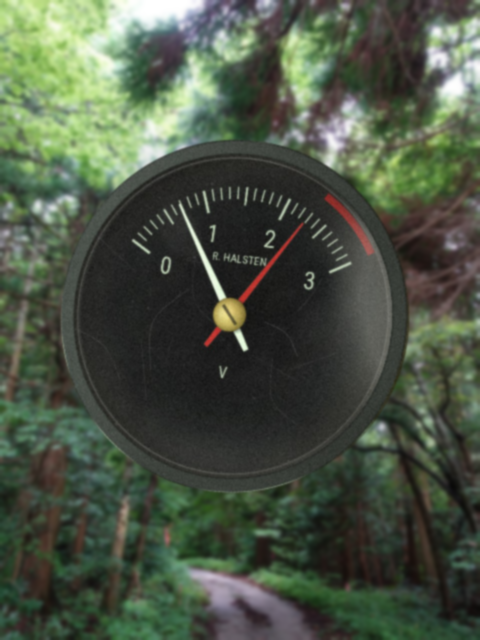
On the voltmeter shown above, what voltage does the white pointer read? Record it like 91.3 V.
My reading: 0.7 V
